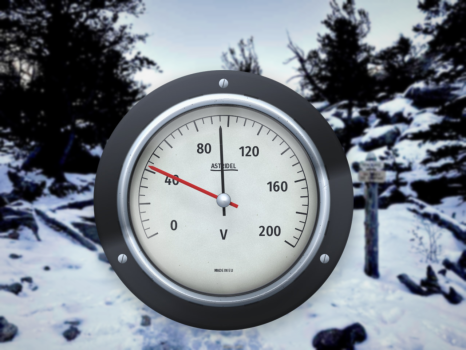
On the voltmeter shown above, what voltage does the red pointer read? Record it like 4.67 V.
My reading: 42.5 V
